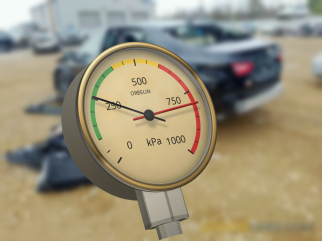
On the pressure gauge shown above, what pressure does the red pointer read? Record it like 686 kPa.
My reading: 800 kPa
